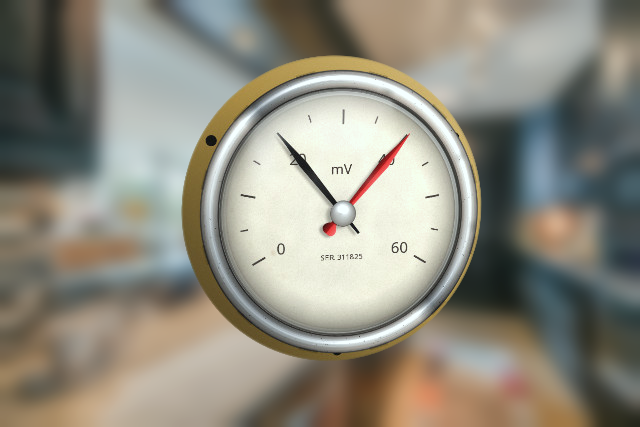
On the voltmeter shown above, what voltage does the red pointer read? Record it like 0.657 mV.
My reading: 40 mV
